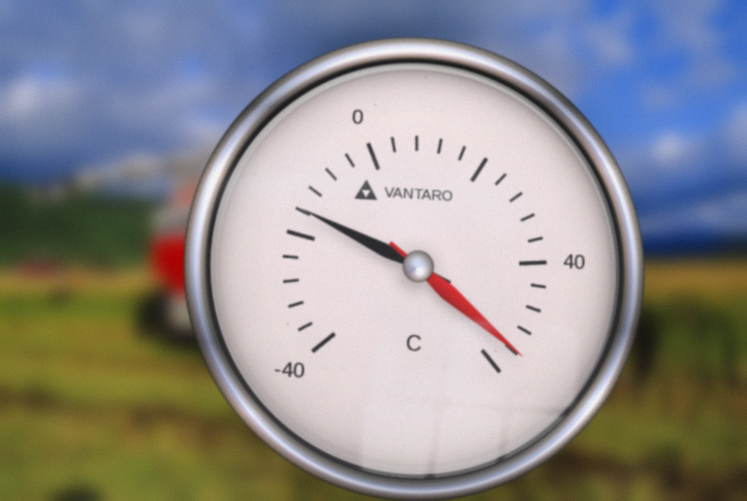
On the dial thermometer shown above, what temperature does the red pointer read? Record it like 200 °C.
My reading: 56 °C
